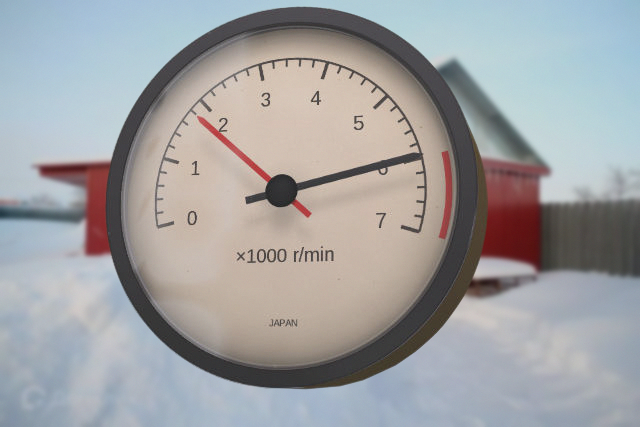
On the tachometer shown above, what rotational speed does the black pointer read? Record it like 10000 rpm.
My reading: 6000 rpm
